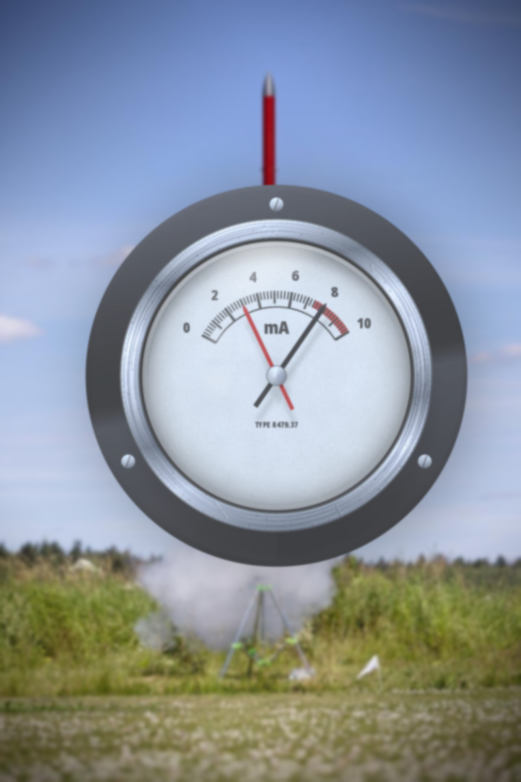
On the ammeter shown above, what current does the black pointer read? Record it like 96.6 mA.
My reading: 8 mA
